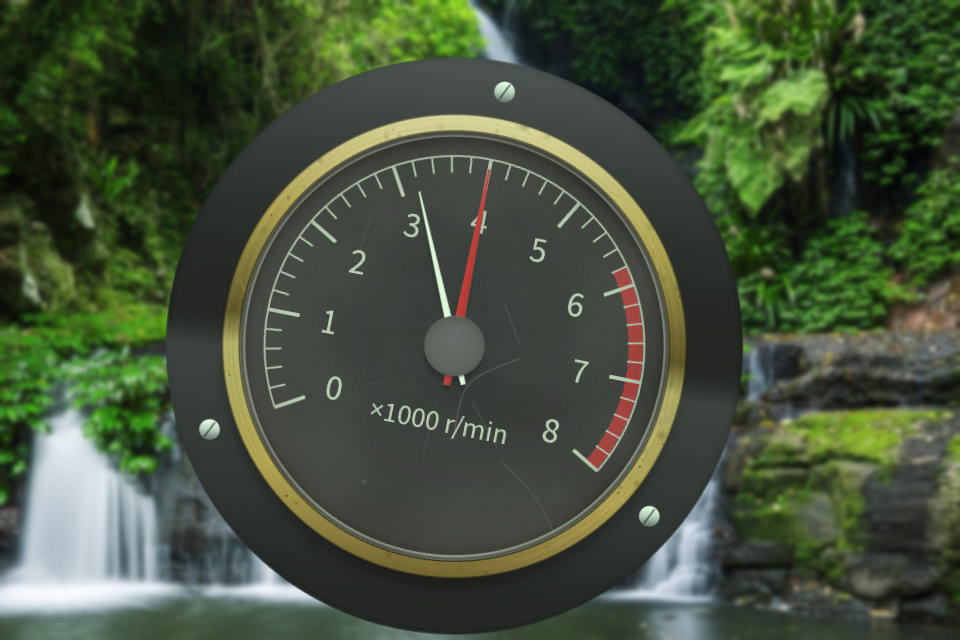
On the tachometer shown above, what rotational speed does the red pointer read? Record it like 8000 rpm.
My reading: 4000 rpm
